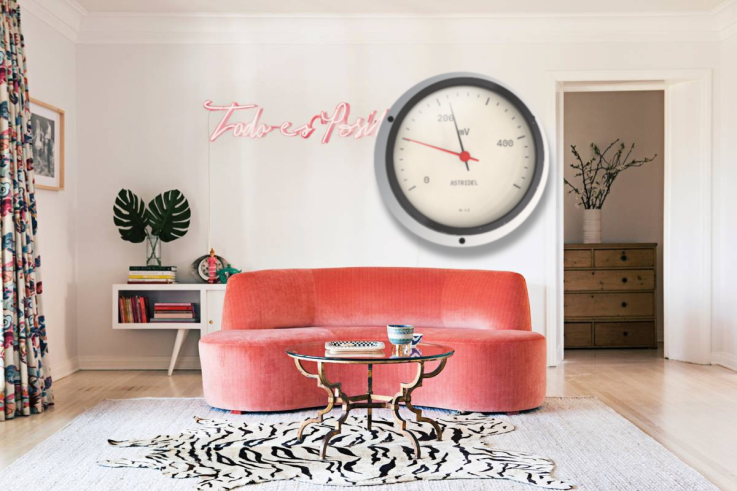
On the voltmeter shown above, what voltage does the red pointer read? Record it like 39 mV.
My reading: 100 mV
